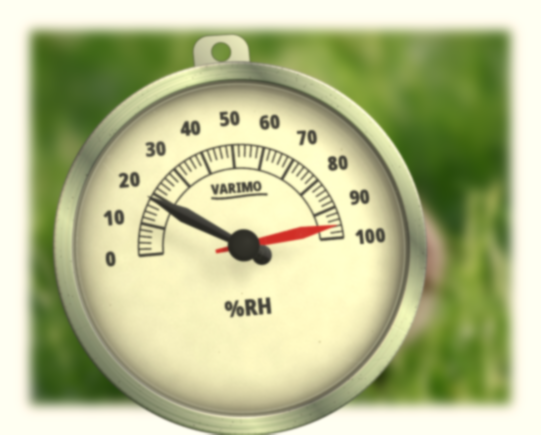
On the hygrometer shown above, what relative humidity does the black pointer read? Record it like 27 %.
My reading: 18 %
